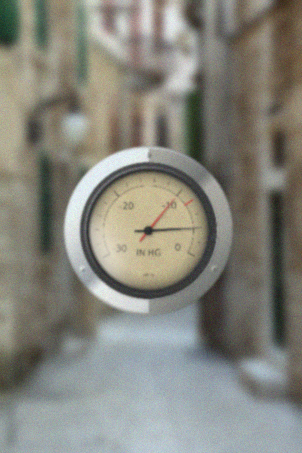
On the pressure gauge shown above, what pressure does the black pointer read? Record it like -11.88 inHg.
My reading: -4 inHg
